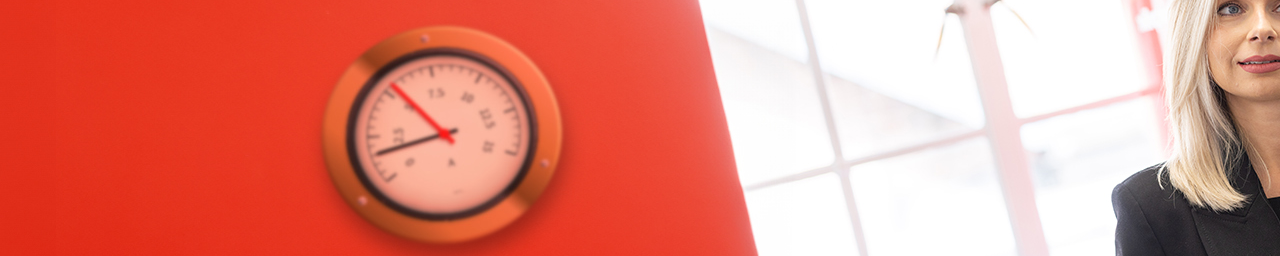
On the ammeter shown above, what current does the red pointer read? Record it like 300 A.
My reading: 5.5 A
